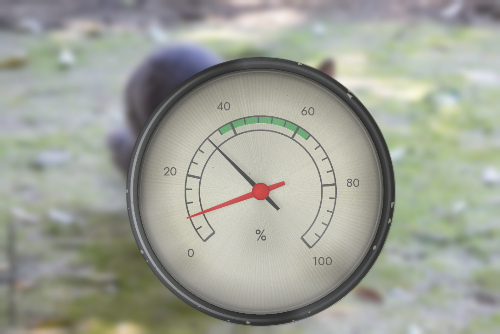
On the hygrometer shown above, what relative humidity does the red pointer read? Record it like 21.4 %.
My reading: 8 %
